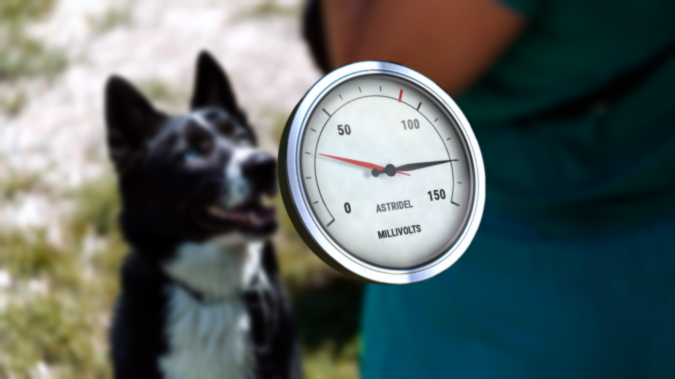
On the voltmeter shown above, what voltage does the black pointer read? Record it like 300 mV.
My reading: 130 mV
